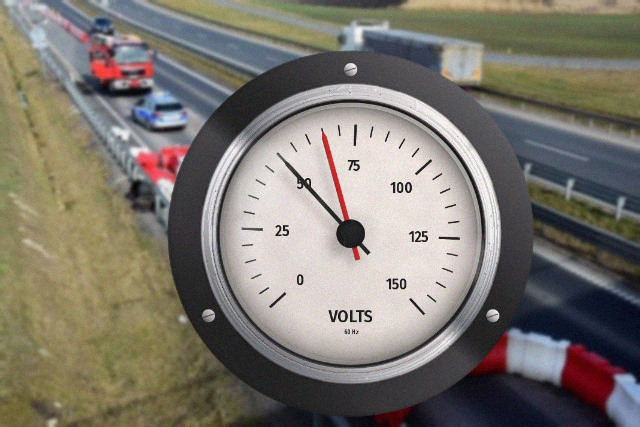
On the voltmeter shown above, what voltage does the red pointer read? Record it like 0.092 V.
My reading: 65 V
